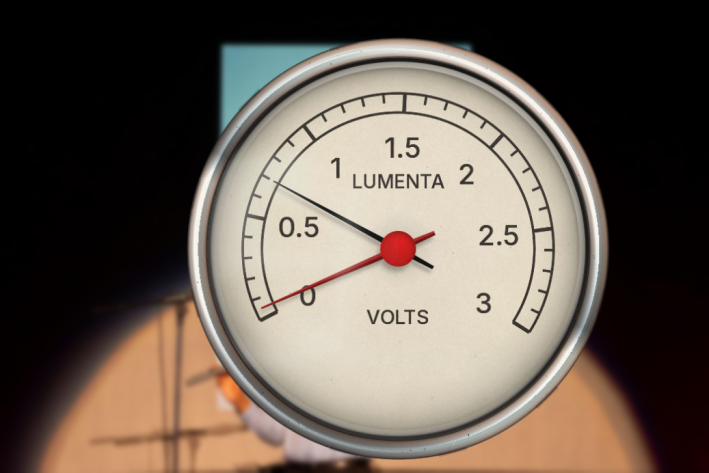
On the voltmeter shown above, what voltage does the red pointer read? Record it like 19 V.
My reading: 0.05 V
